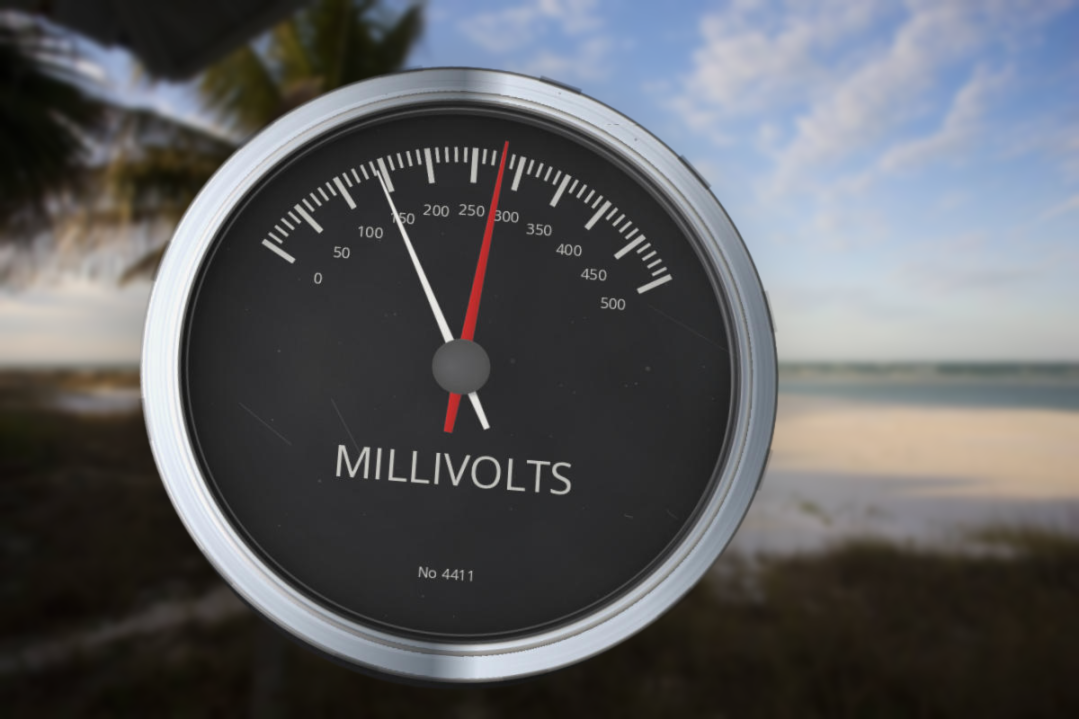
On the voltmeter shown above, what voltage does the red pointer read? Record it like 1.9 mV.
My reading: 280 mV
